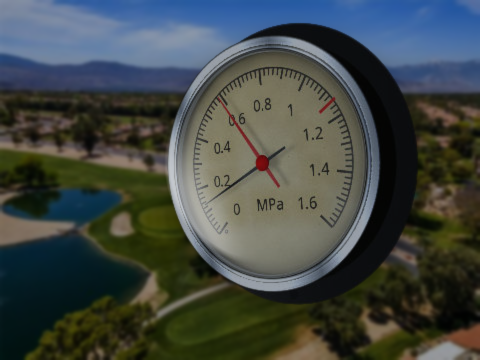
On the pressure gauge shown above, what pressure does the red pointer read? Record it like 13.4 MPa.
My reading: 0.6 MPa
